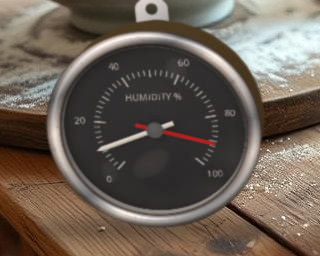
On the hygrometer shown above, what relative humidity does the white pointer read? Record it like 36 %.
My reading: 10 %
